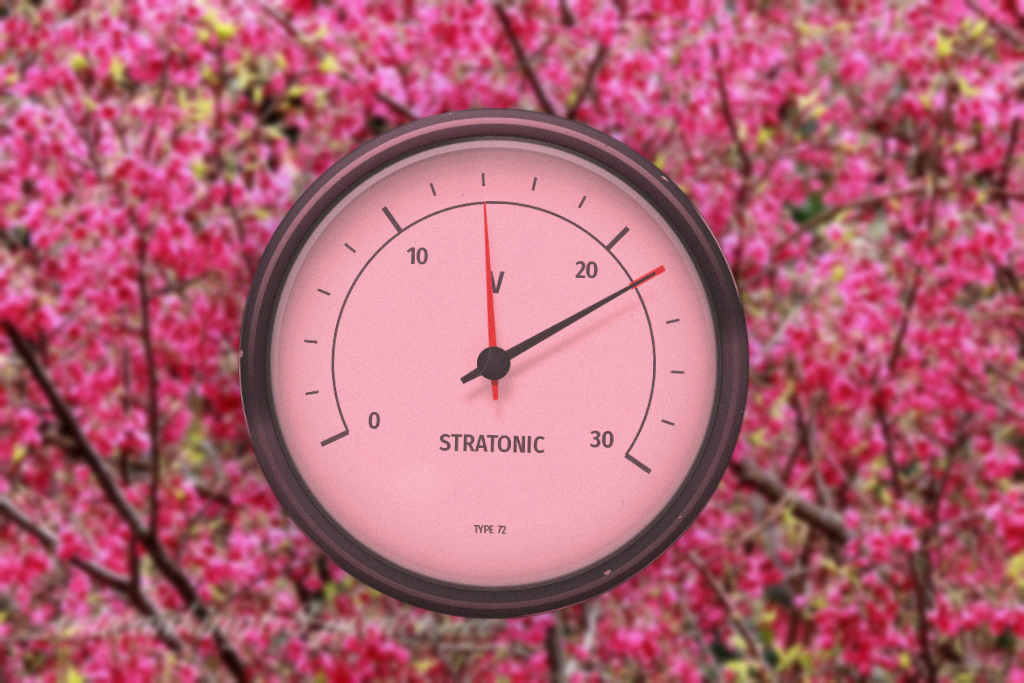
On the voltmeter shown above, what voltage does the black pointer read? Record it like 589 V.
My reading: 22 V
